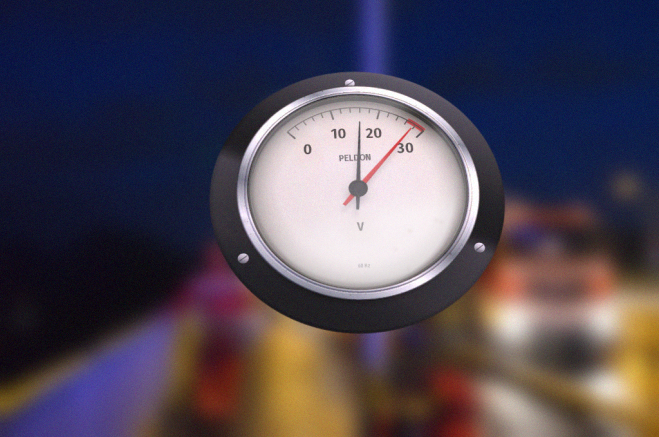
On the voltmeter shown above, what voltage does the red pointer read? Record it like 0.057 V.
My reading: 28 V
